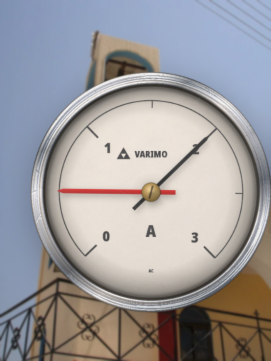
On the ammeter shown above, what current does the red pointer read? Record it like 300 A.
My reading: 0.5 A
